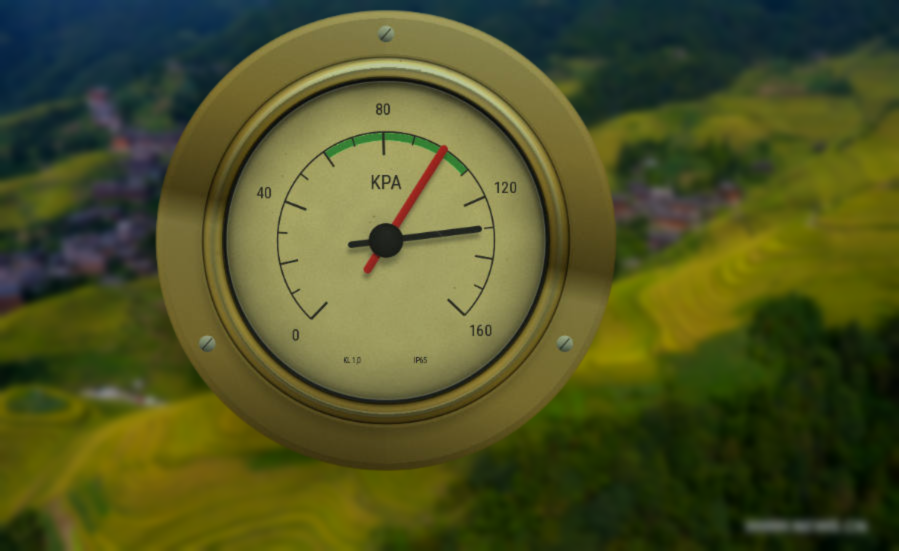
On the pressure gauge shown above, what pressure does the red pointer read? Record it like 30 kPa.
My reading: 100 kPa
